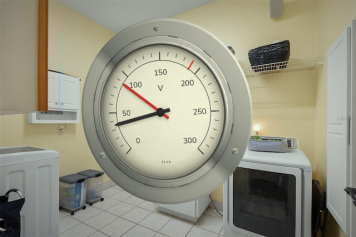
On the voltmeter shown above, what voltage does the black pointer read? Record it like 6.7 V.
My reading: 35 V
